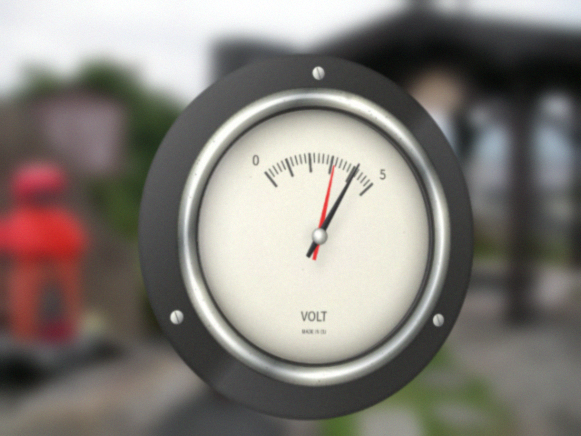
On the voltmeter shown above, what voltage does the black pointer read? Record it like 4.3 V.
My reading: 4 V
